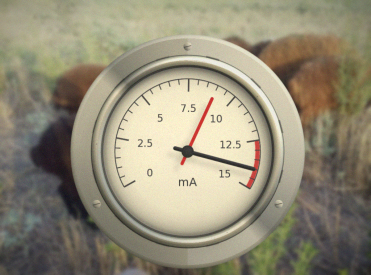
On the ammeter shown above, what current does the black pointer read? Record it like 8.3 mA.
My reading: 14 mA
